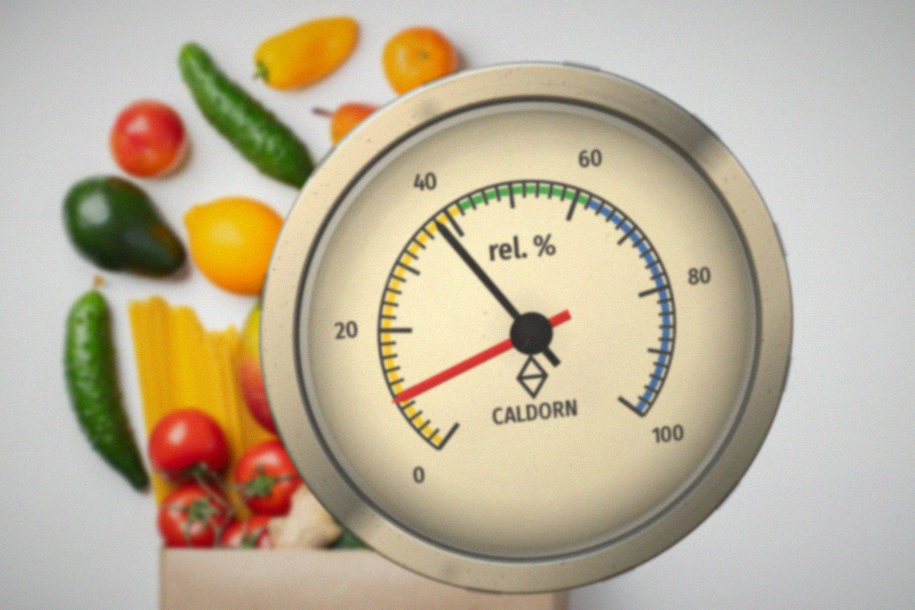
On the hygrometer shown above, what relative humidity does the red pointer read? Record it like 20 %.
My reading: 10 %
